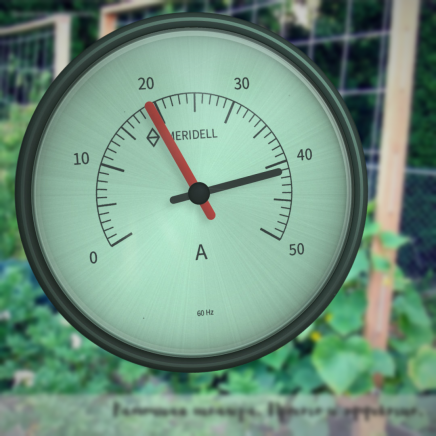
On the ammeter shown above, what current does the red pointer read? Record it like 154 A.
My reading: 19 A
